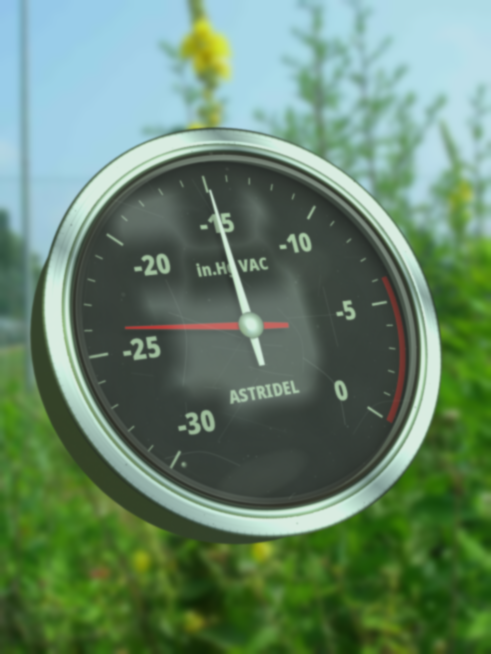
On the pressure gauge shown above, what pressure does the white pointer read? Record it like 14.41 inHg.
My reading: -15 inHg
